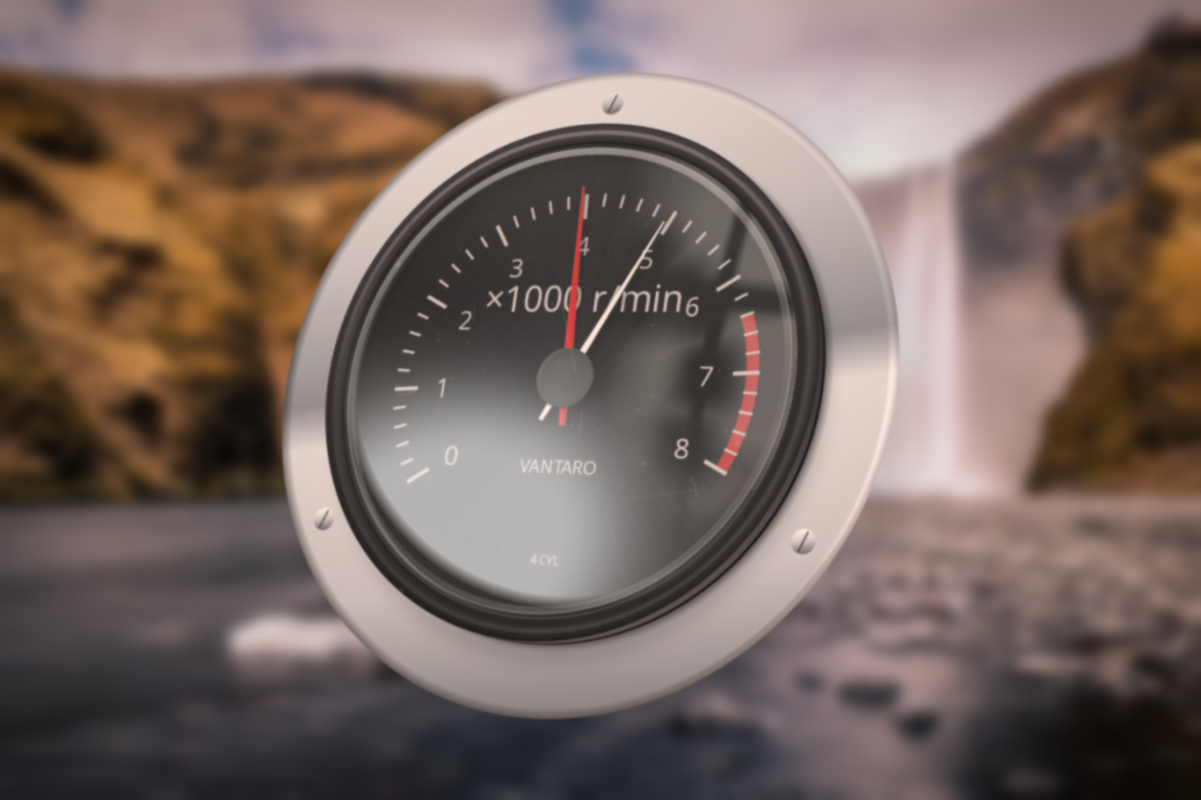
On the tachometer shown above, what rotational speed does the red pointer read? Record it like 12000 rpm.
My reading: 4000 rpm
